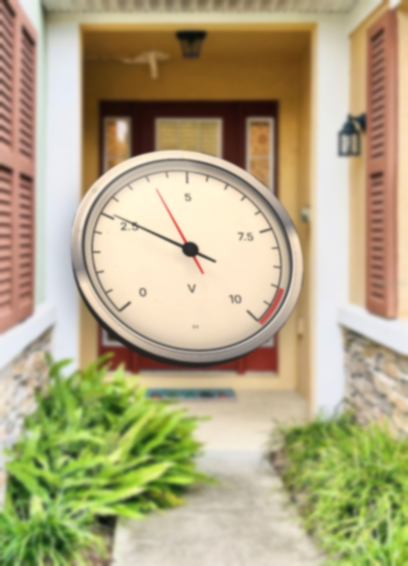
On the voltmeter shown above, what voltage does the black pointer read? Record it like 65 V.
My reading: 2.5 V
